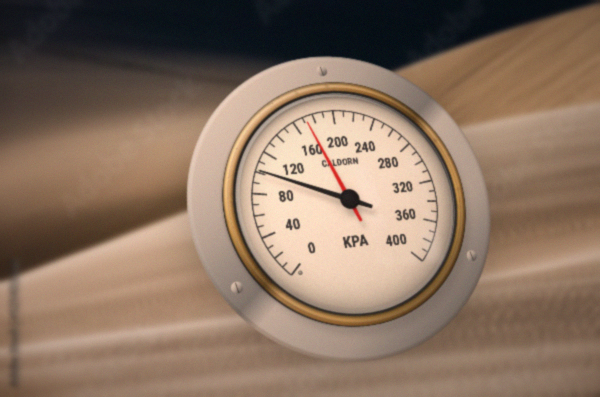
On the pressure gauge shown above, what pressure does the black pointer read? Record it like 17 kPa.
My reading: 100 kPa
